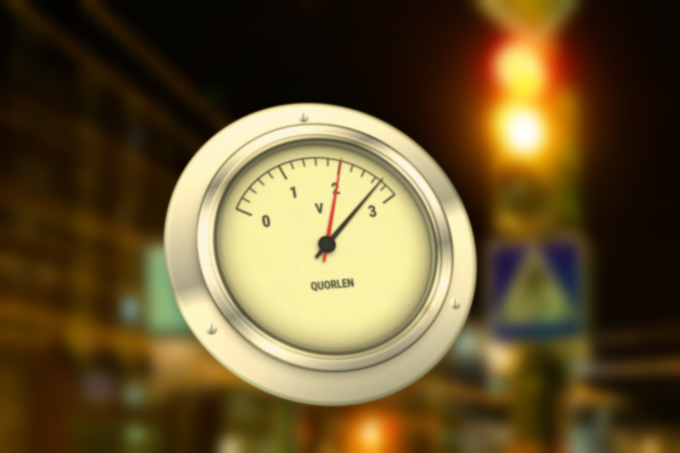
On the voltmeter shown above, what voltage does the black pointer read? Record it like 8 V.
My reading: 2.7 V
